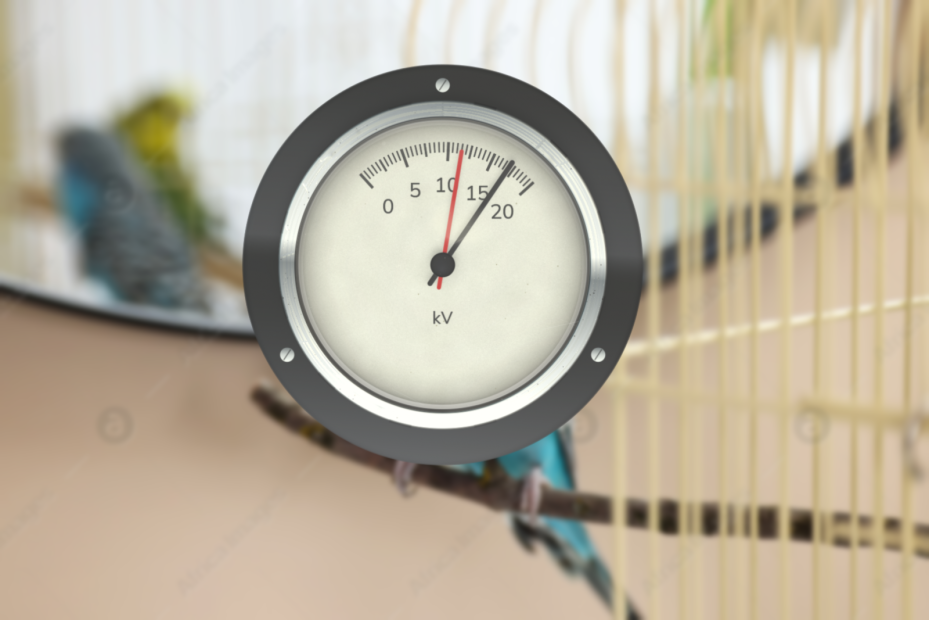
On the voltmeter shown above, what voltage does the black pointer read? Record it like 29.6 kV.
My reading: 17 kV
